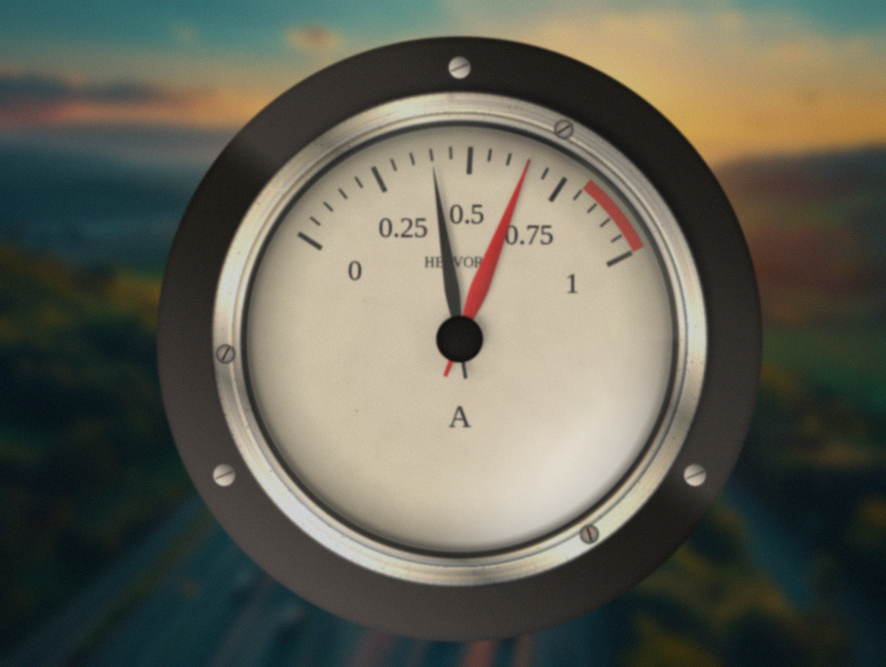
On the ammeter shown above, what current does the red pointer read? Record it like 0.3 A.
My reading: 0.65 A
